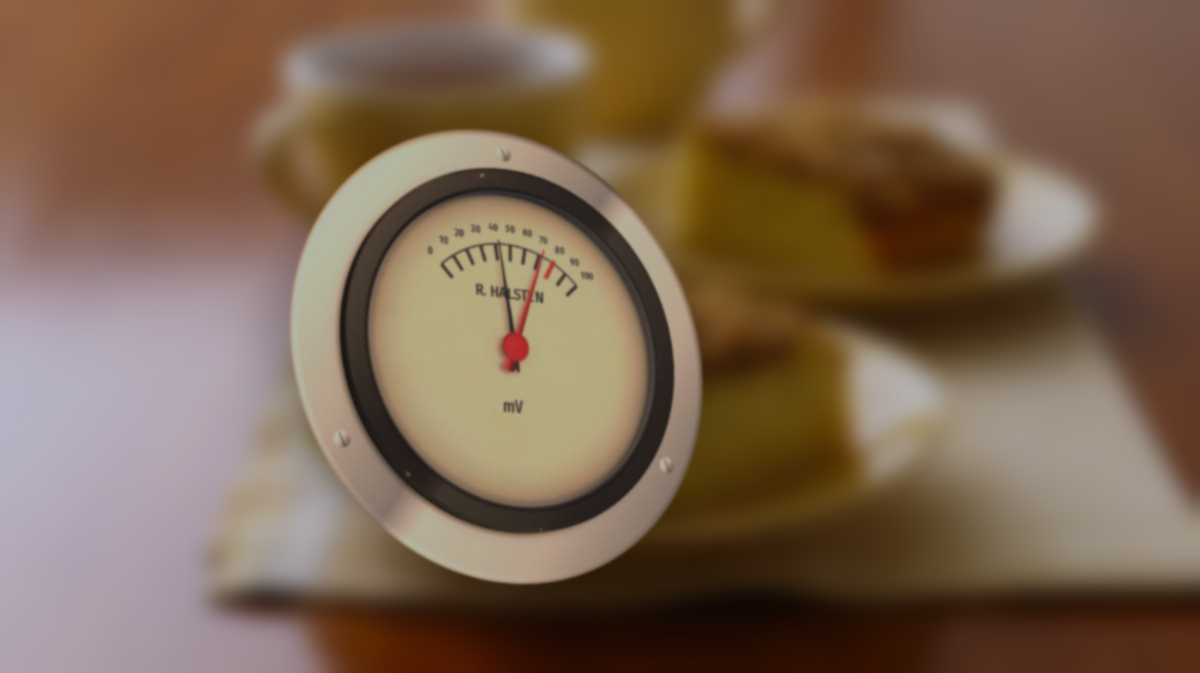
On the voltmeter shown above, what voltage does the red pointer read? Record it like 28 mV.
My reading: 70 mV
